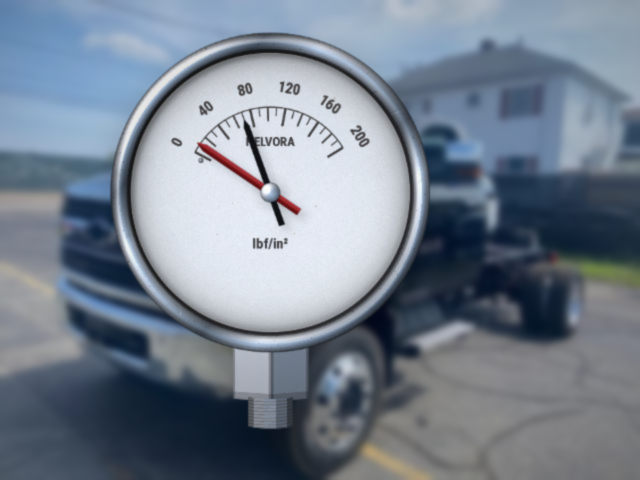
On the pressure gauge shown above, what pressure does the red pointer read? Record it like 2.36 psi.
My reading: 10 psi
